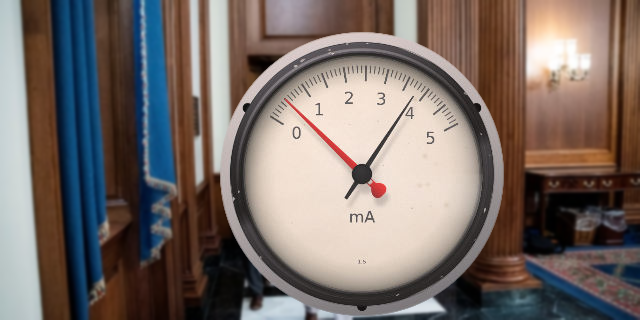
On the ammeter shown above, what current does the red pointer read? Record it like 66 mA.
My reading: 0.5 mA
